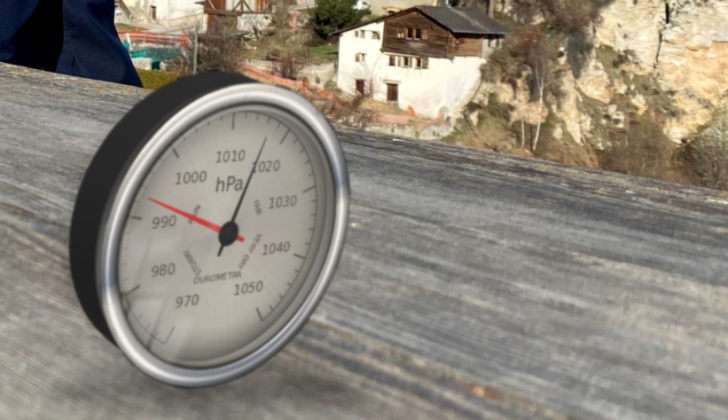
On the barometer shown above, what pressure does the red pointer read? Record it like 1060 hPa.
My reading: 993 hPa
